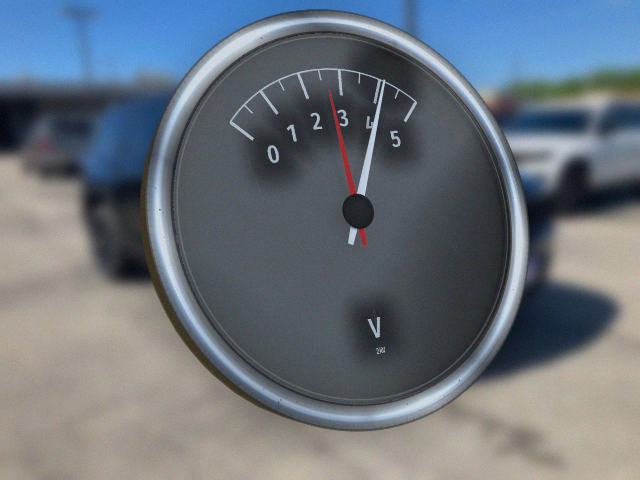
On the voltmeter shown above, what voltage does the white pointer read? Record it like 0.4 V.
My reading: 4 V
